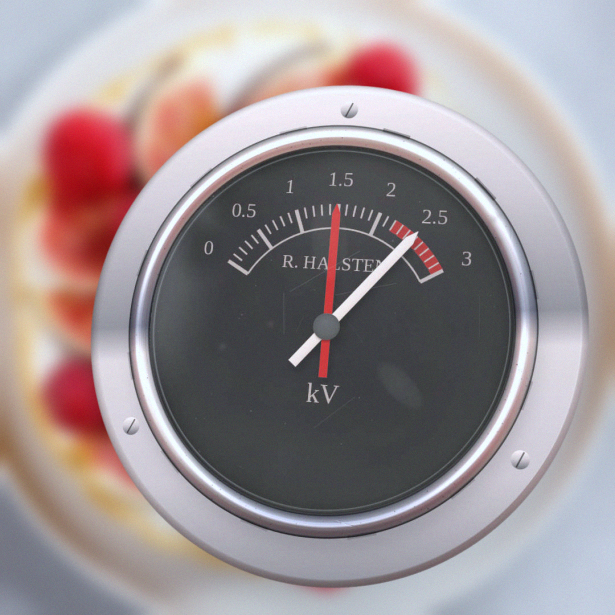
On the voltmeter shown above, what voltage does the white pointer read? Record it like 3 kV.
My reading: 2.5 kV
